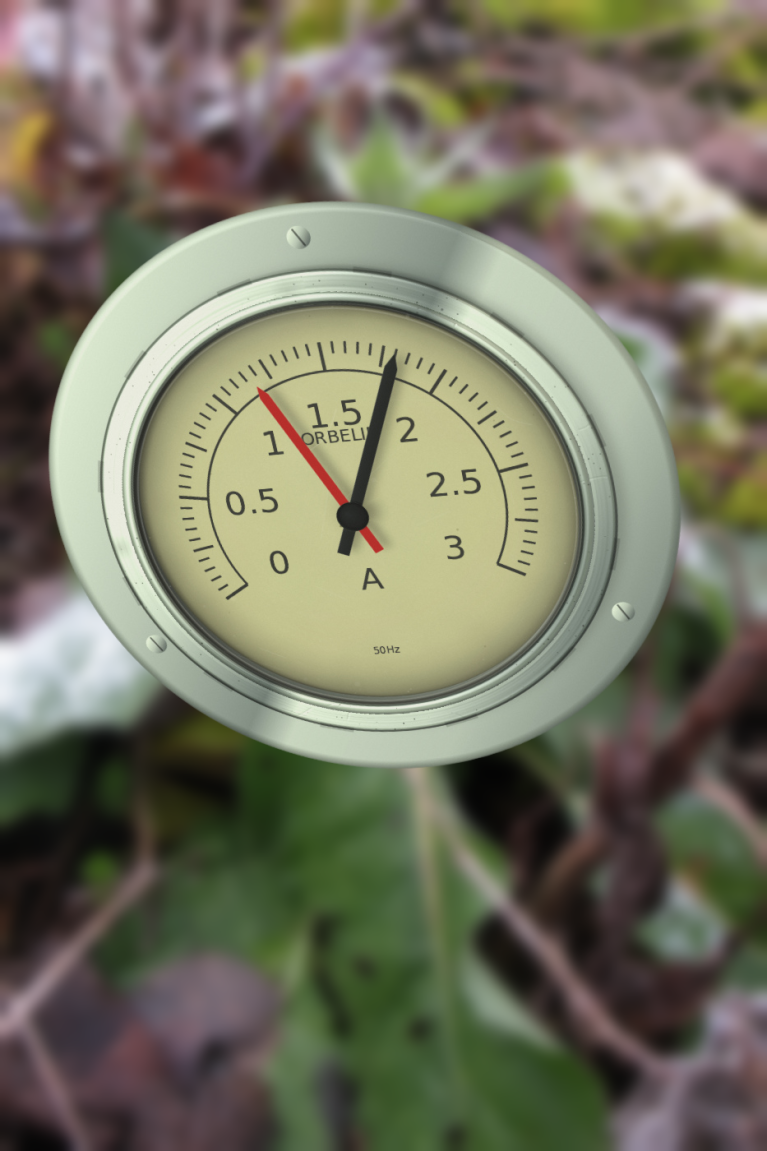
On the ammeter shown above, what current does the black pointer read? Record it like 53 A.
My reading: 1.8 A
